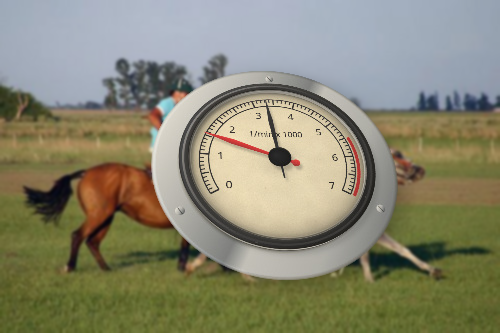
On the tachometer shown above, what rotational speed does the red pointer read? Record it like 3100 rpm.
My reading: 1500 rpm
